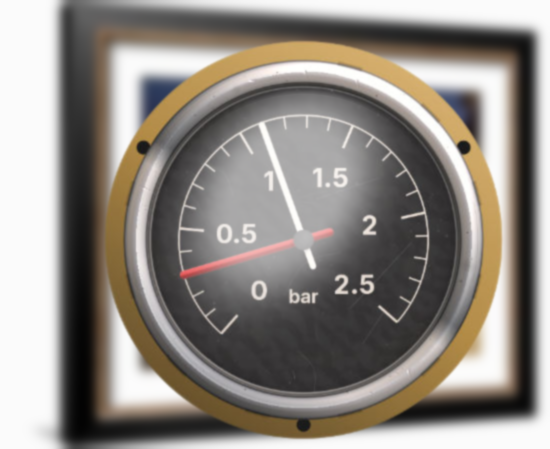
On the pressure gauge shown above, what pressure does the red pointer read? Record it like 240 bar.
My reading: 0.3 bar
